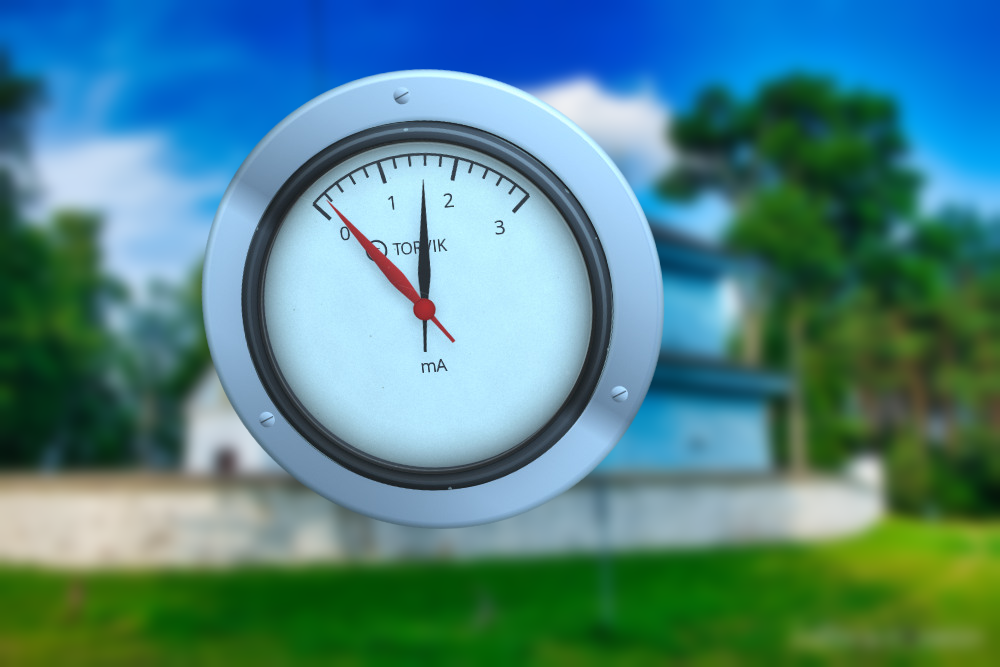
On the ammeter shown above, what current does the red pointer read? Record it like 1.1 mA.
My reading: 0.2 mA
